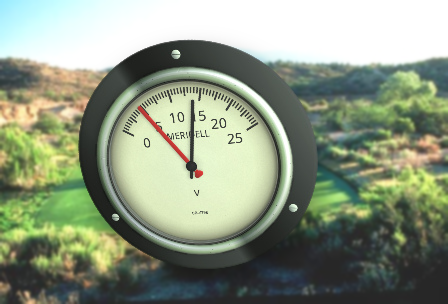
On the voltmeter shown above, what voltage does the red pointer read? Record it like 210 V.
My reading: 5 V
